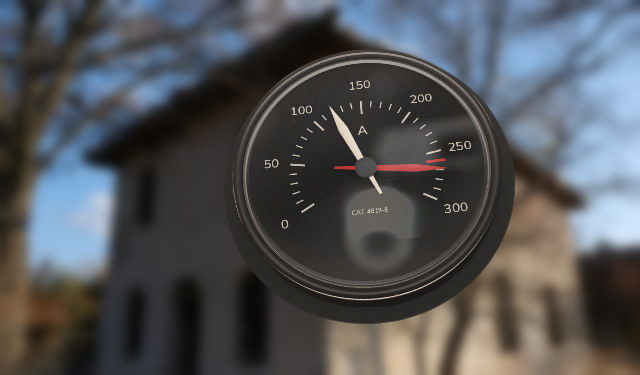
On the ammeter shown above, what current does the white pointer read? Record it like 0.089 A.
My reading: 120 A
